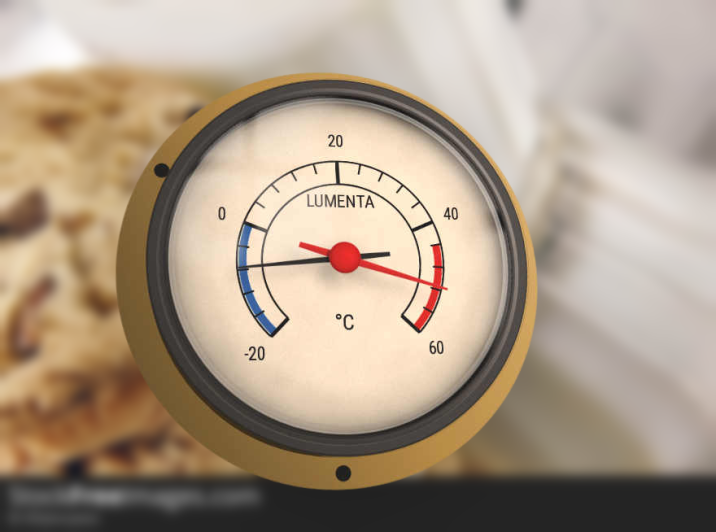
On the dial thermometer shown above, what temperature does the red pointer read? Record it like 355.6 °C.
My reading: 52 °C
